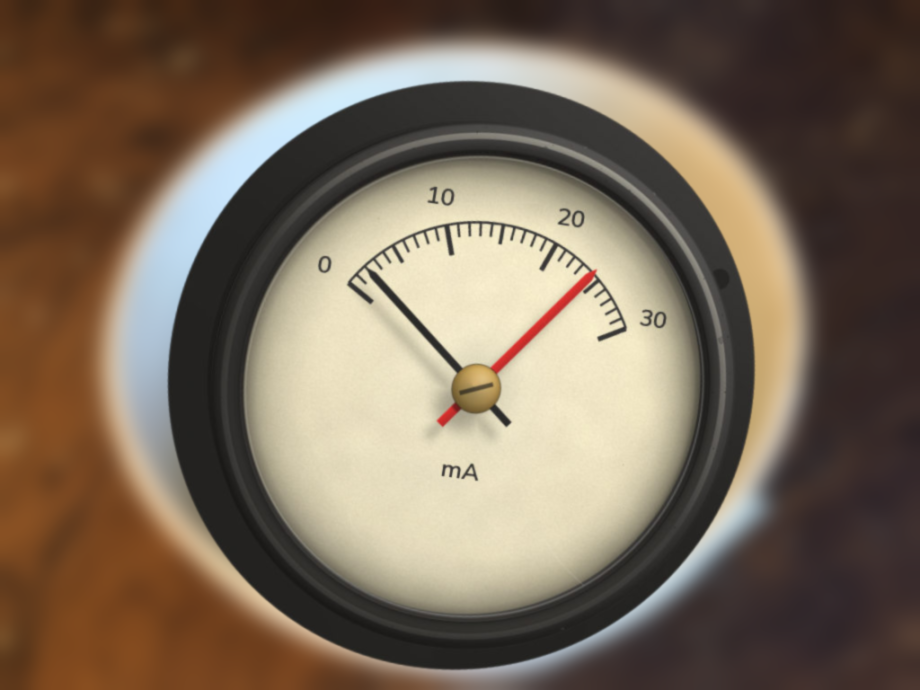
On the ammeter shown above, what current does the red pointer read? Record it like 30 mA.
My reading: 24 mA
